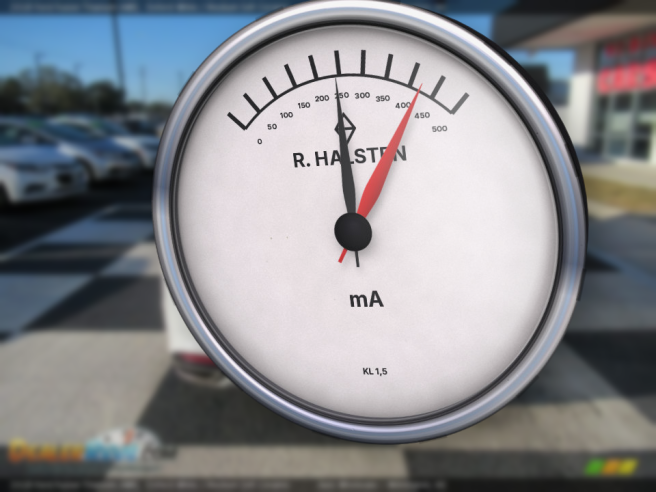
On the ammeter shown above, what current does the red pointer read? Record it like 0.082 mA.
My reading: 425 mA
